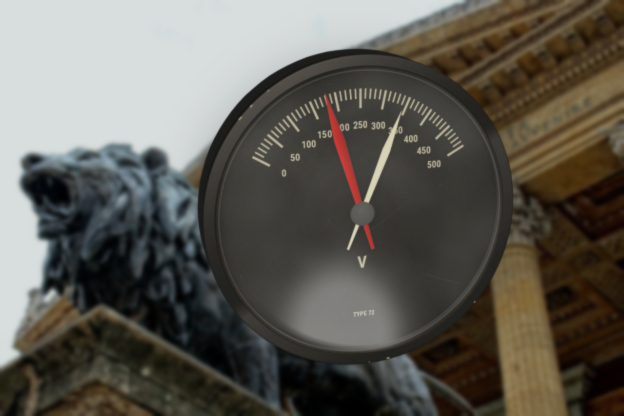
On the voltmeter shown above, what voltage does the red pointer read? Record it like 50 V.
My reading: 180 V
